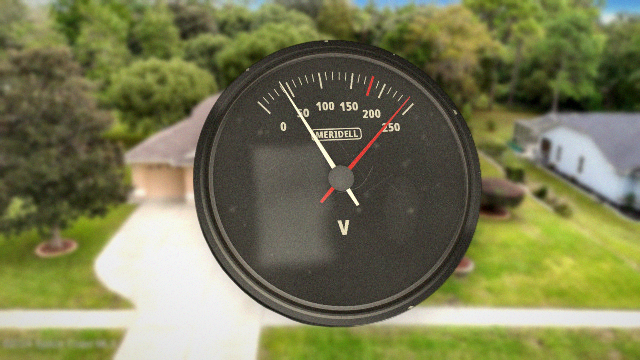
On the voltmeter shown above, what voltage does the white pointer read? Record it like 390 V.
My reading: 40 V
